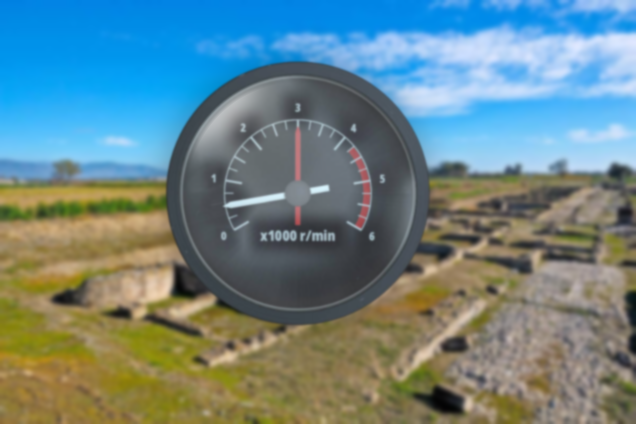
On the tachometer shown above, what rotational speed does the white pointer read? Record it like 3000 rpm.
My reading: 500 rpm
